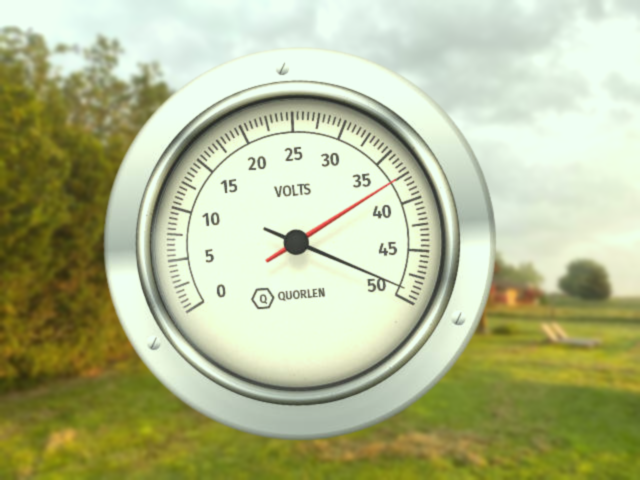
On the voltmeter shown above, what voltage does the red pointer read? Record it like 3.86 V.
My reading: 37.5 V
